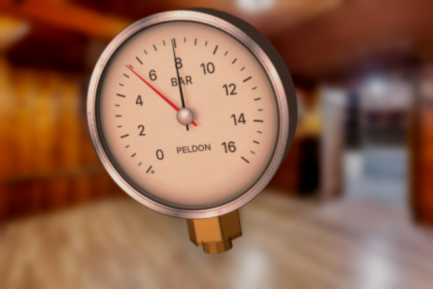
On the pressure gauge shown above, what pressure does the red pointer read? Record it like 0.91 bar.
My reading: 5.5 bar
